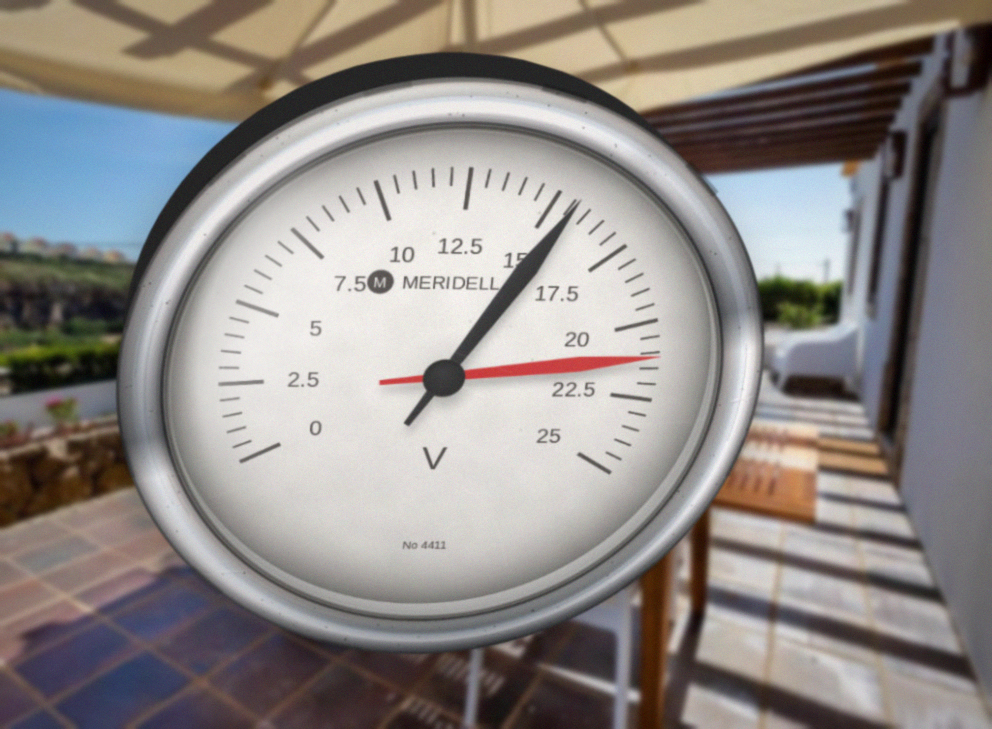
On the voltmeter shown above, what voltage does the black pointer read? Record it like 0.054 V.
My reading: 15.5 V
